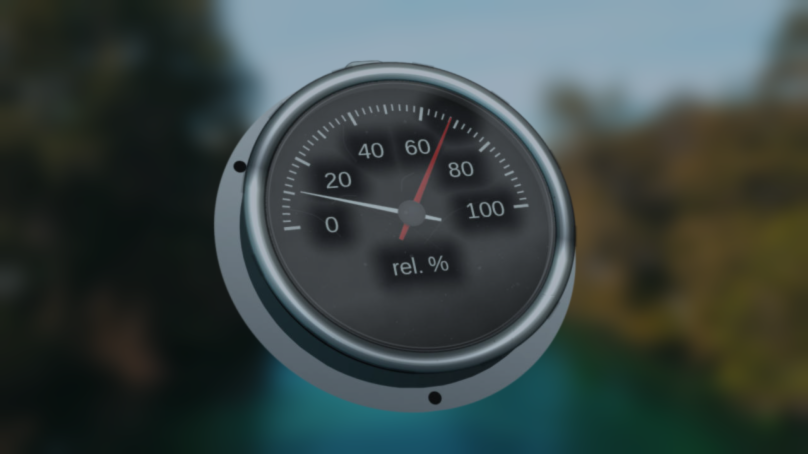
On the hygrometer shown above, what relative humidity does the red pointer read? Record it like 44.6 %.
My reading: 68 %
